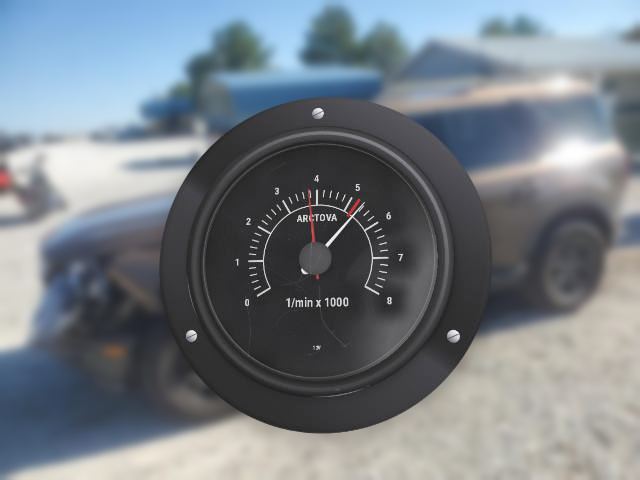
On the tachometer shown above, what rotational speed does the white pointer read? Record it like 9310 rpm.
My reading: 5400 rpm
